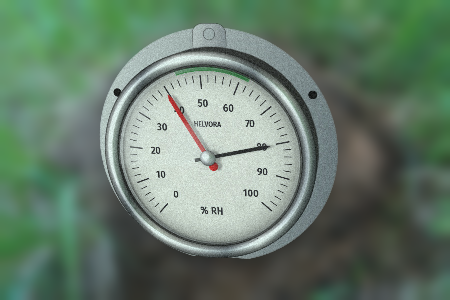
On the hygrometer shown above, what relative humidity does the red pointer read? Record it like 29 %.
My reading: 40 %
